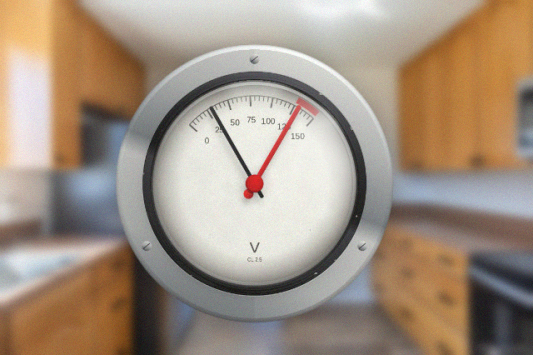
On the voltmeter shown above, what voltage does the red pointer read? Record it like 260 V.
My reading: 130 V
